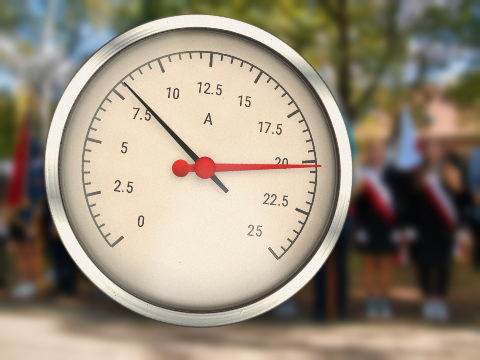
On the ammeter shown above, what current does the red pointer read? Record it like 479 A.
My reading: 20.25 A
